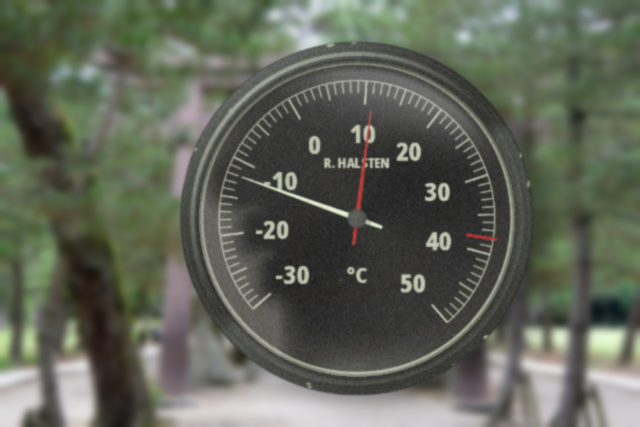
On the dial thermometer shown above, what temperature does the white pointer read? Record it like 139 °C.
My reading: -12 °C
